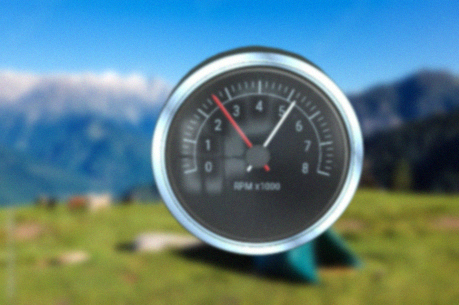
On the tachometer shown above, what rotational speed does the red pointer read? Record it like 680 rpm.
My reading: 2600 rpm
